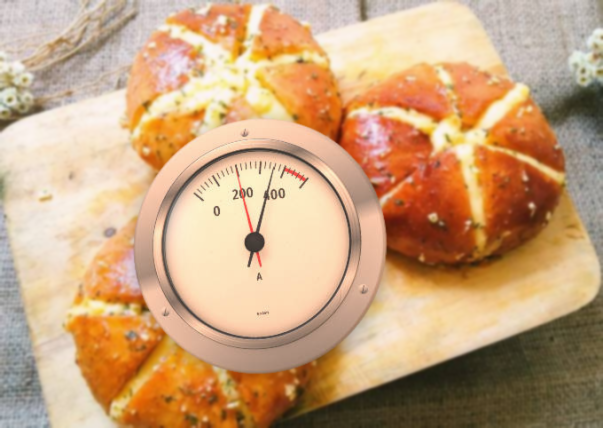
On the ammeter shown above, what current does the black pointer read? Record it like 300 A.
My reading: 360 A
